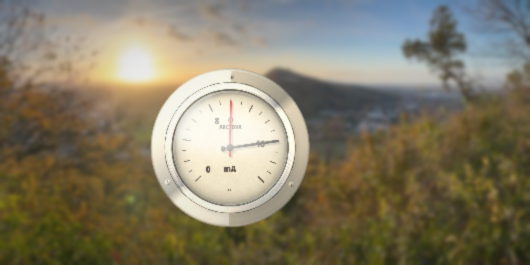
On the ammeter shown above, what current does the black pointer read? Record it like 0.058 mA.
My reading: 16 mA
